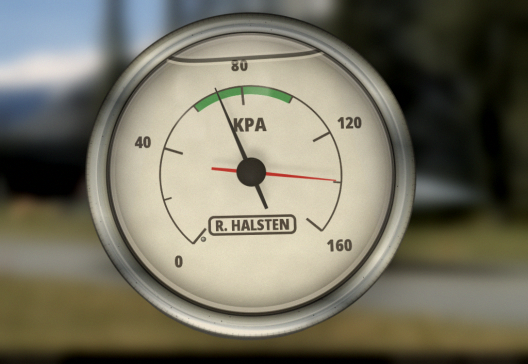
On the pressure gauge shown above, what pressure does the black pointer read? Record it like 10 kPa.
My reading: 70 kPa
